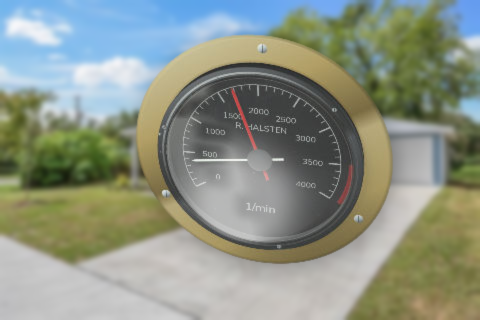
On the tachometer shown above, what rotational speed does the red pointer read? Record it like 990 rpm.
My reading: 1700 rpm
